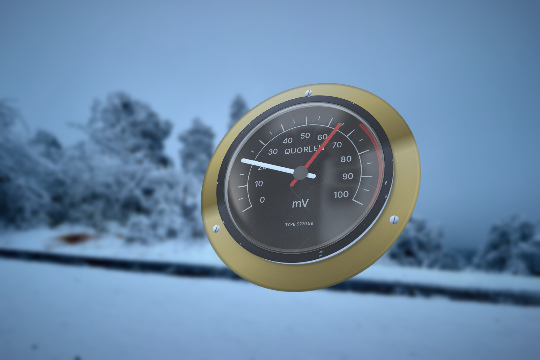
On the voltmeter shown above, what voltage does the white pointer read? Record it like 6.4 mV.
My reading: 20 mV
